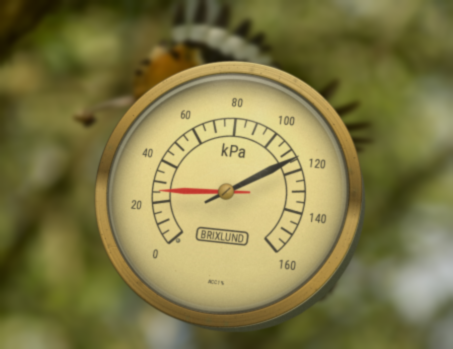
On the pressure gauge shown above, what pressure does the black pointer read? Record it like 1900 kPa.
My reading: 115 kPa
